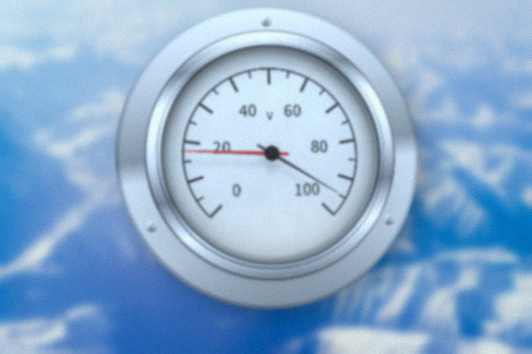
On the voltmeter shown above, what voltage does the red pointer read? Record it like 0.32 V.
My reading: 17.5 V
